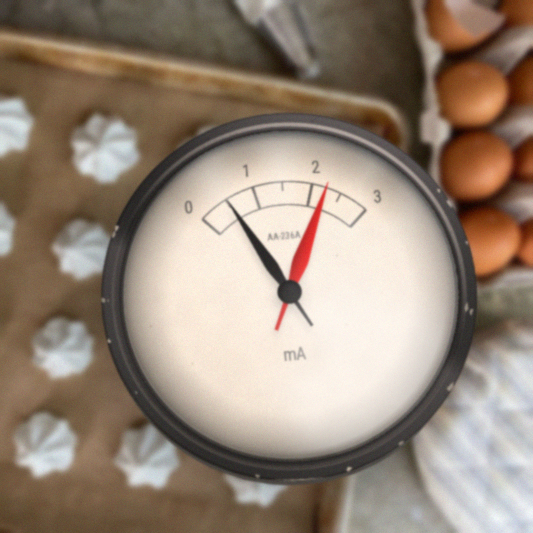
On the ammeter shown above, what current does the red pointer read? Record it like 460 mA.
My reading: 2.25 mA
